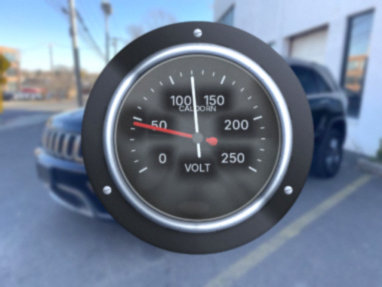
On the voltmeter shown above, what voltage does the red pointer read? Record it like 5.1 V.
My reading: 45 V
